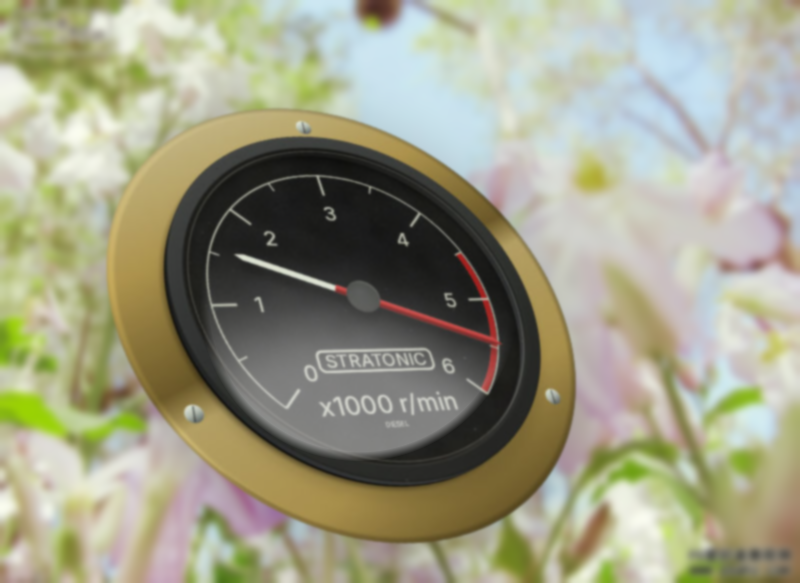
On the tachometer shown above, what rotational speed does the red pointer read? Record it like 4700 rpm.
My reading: 5500 rpm
